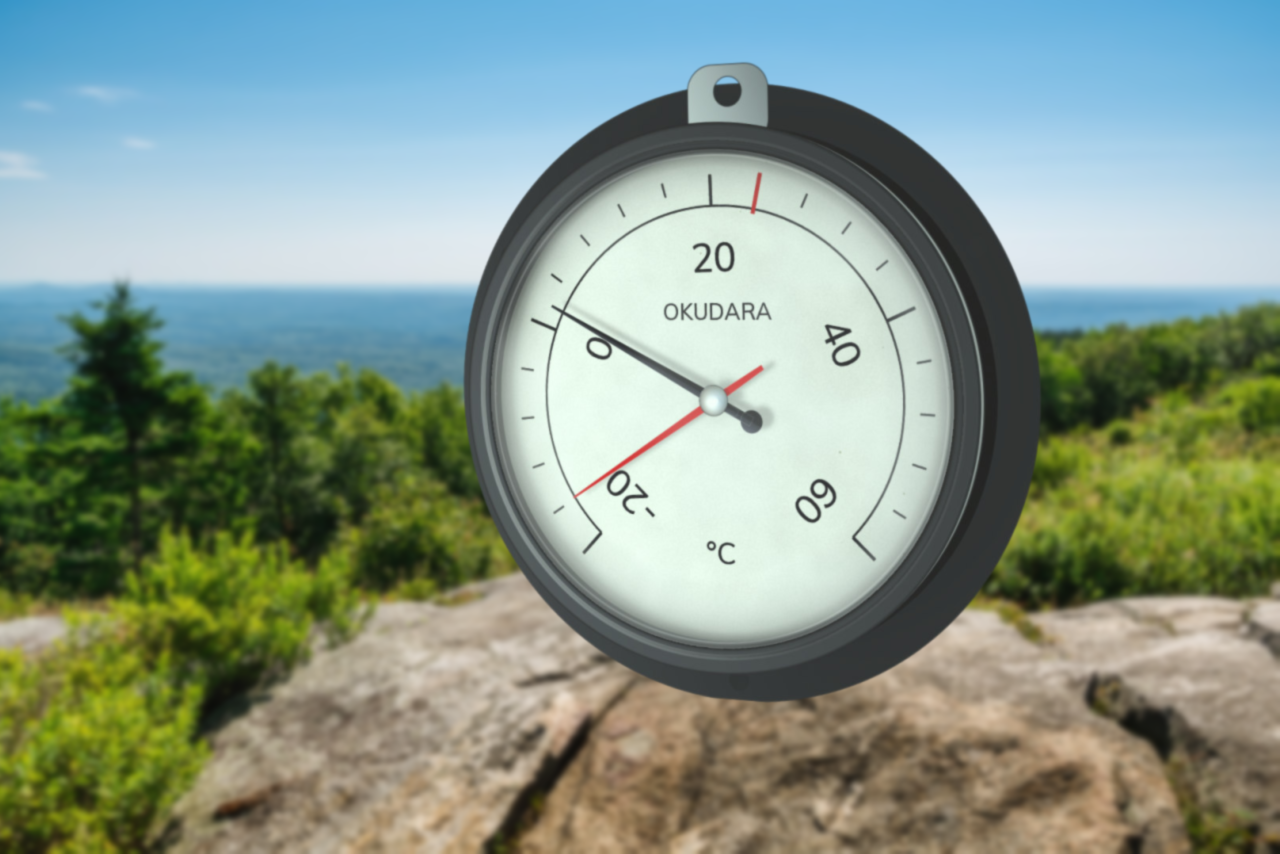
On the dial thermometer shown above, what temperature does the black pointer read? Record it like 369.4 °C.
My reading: 2 °C
